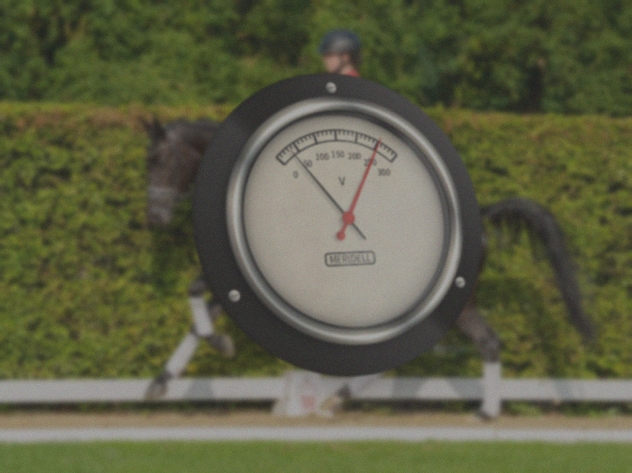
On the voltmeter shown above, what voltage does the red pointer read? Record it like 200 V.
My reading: 250 V
